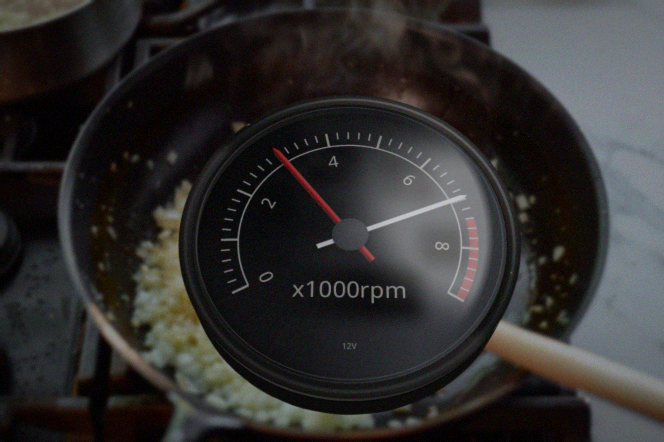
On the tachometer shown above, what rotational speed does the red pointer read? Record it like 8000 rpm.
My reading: 3000 rpm
